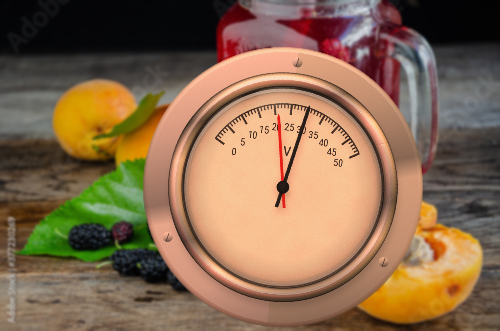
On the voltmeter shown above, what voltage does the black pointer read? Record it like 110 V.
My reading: 30 V
